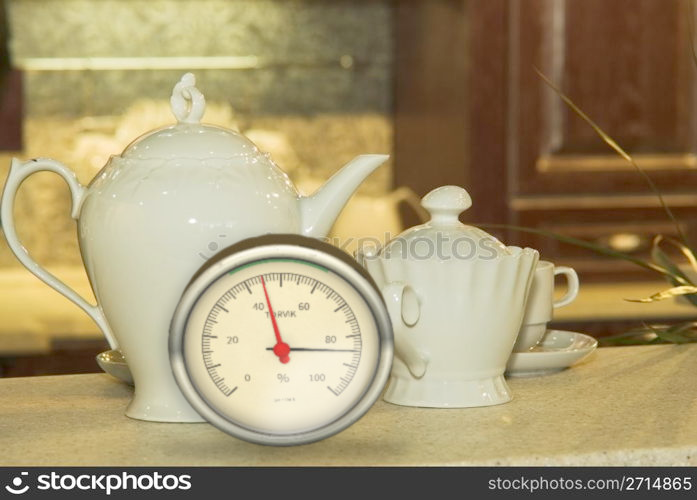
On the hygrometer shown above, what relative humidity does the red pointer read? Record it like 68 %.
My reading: 45 %
